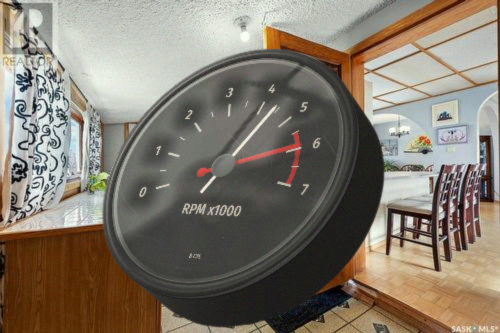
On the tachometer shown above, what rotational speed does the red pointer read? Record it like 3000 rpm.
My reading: 6000 rpm
